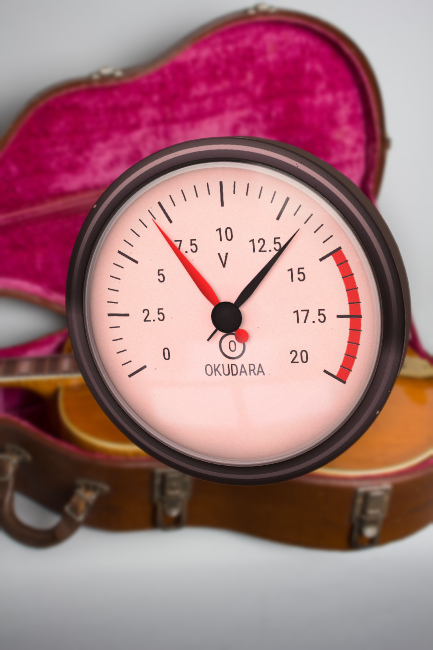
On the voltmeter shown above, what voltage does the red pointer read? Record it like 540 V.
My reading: 7 V
